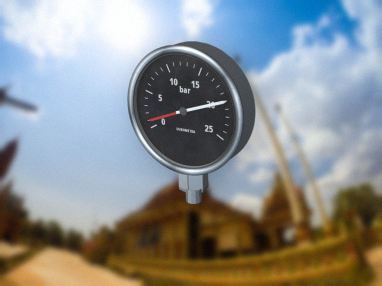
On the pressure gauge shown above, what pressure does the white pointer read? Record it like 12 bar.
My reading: 20 bar
